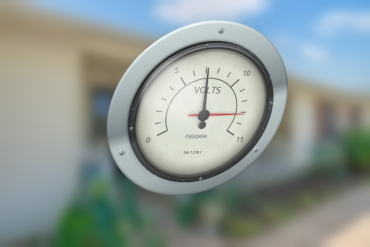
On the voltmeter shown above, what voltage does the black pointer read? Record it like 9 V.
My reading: 7 V
